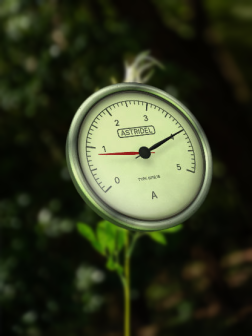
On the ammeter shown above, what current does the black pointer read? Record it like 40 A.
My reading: 4 A
